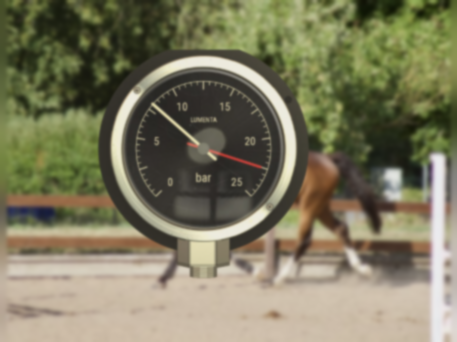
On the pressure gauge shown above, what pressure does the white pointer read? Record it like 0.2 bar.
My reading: 8 bar
